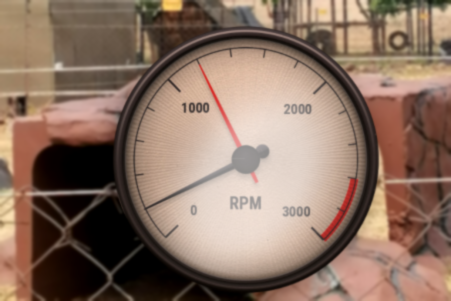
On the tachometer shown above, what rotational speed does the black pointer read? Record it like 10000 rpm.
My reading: 200 rpm
